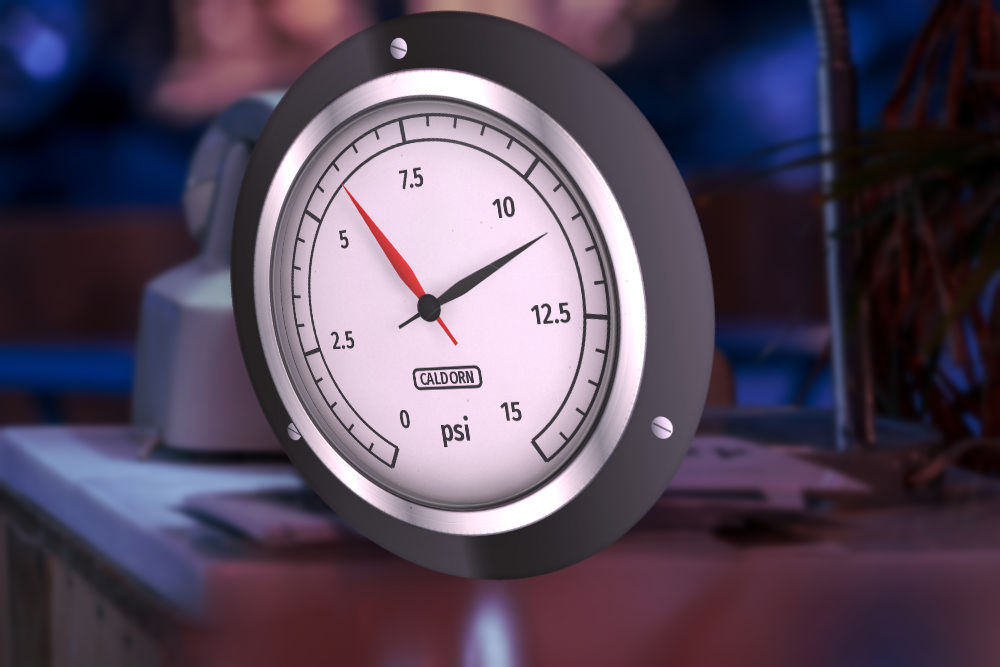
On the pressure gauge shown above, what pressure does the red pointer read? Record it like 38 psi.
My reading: 6 psi
